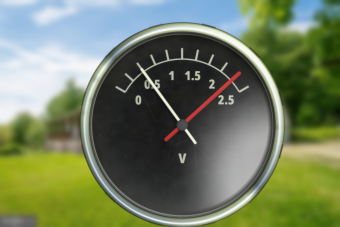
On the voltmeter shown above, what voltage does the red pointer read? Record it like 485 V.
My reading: 2.25 V
